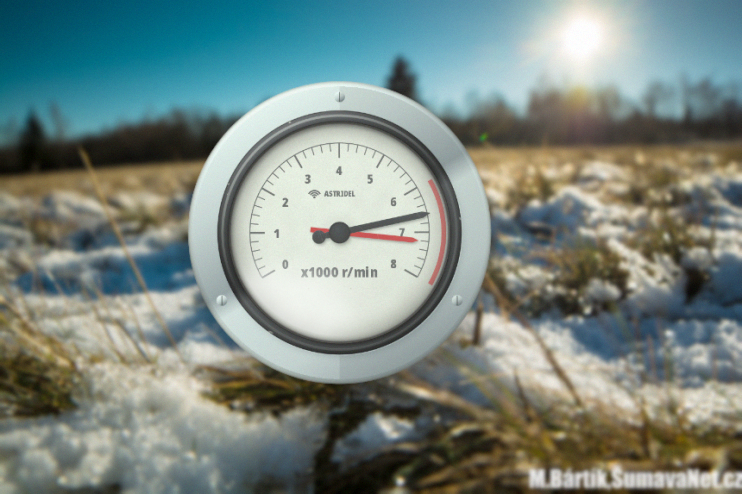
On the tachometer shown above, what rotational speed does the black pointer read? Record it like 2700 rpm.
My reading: 6600 rpm
